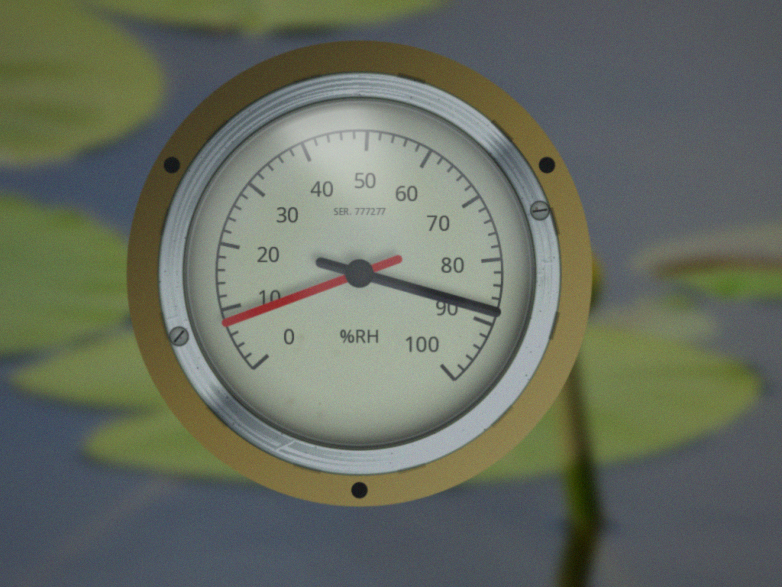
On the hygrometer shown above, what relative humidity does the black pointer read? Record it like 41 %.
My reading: 88 %
